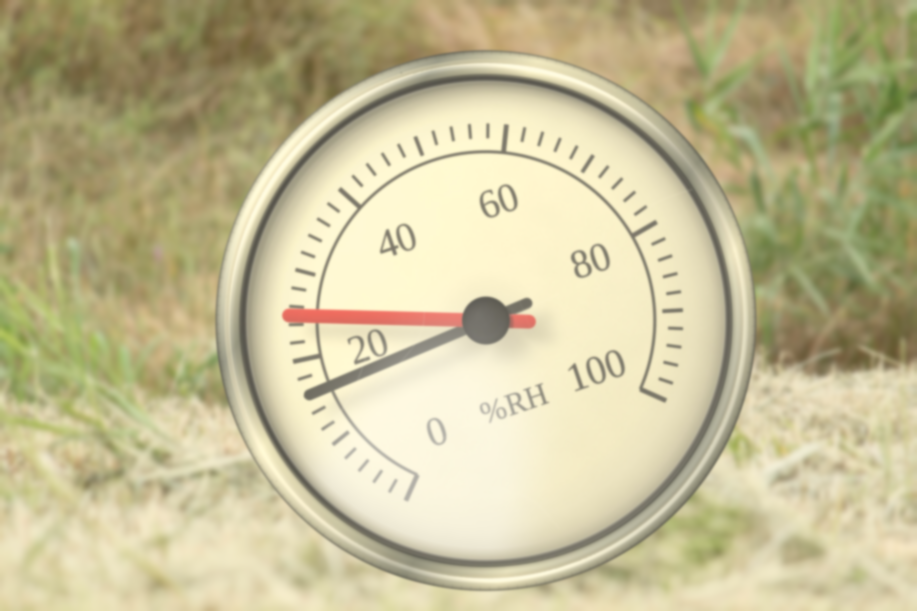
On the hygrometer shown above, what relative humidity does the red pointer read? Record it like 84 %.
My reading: 25 %
